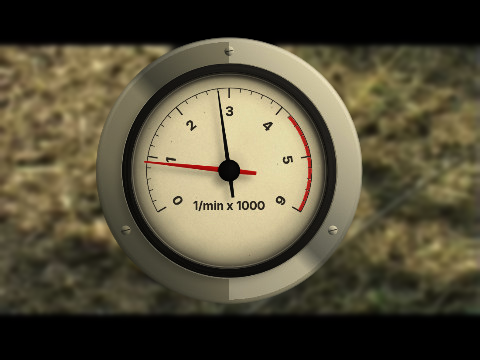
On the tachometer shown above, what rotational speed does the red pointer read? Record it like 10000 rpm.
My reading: 900 rpm
